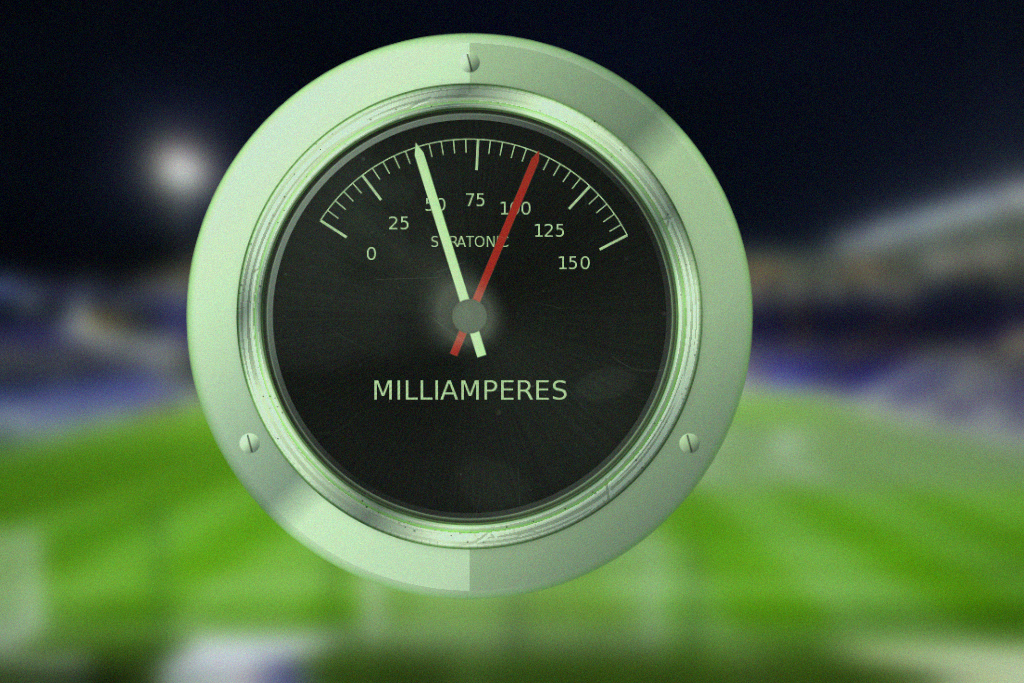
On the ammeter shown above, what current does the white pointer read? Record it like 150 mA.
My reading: 50 mA
